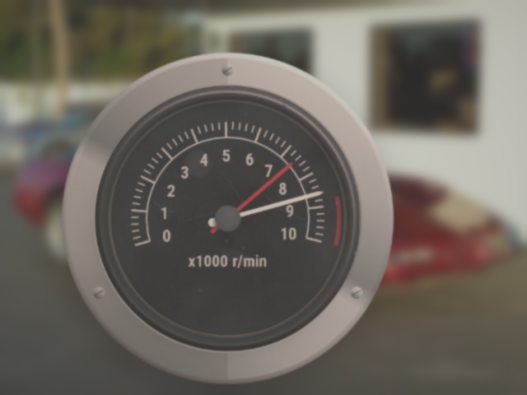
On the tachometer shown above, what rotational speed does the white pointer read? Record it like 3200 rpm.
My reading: 8600 rpm
